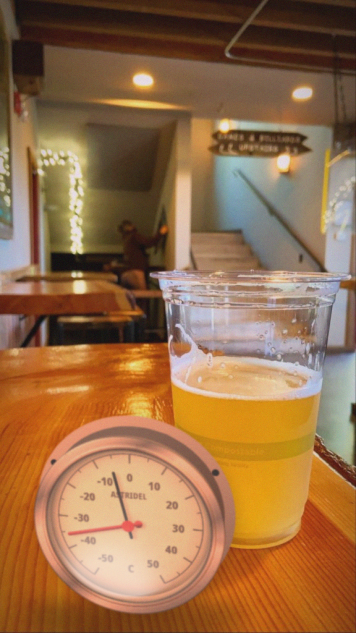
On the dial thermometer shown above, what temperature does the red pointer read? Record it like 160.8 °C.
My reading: -35 °C
